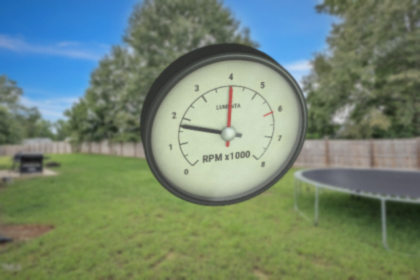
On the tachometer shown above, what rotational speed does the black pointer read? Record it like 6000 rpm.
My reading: 1750 rpm
